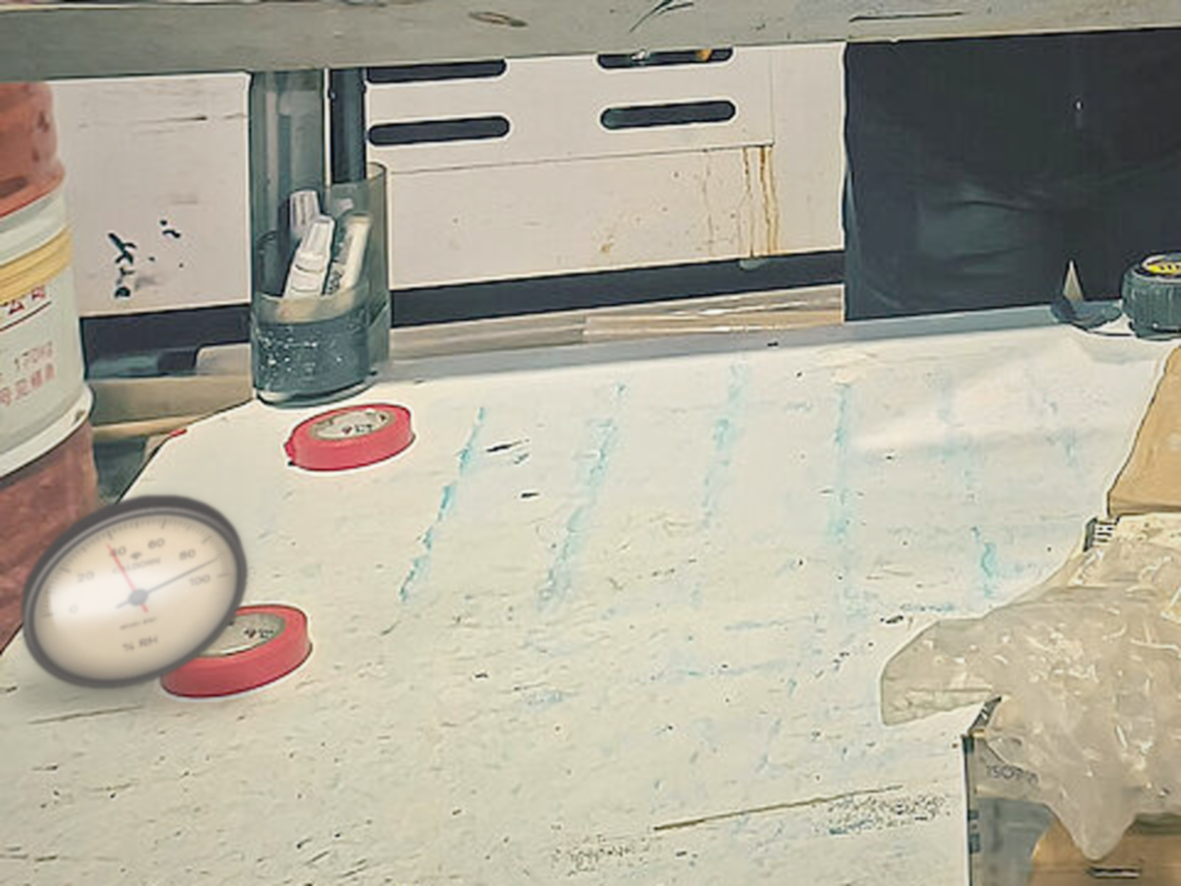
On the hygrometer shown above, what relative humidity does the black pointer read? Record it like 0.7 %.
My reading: 90 %
